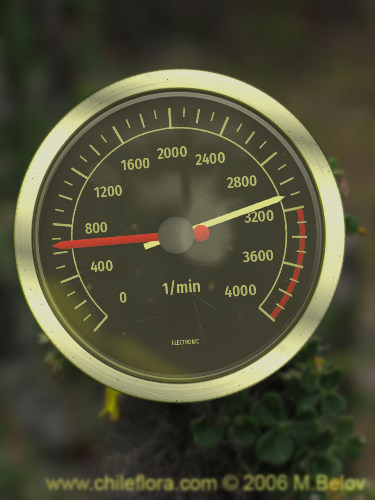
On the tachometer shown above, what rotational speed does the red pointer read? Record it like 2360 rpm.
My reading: 650 rpm
